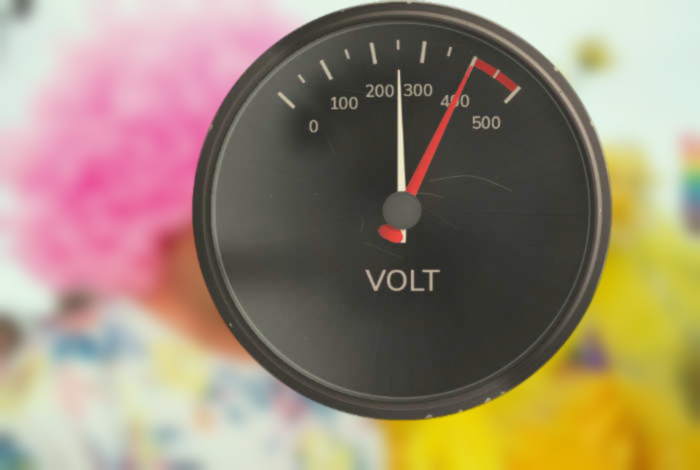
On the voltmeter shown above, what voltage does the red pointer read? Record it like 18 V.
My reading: 400 V
